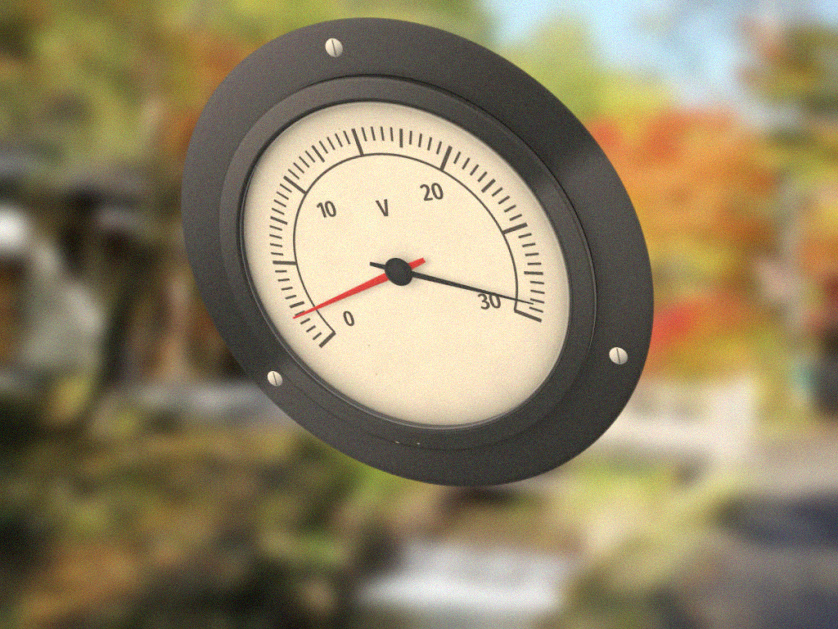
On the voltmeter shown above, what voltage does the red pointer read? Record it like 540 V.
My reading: 2 V
